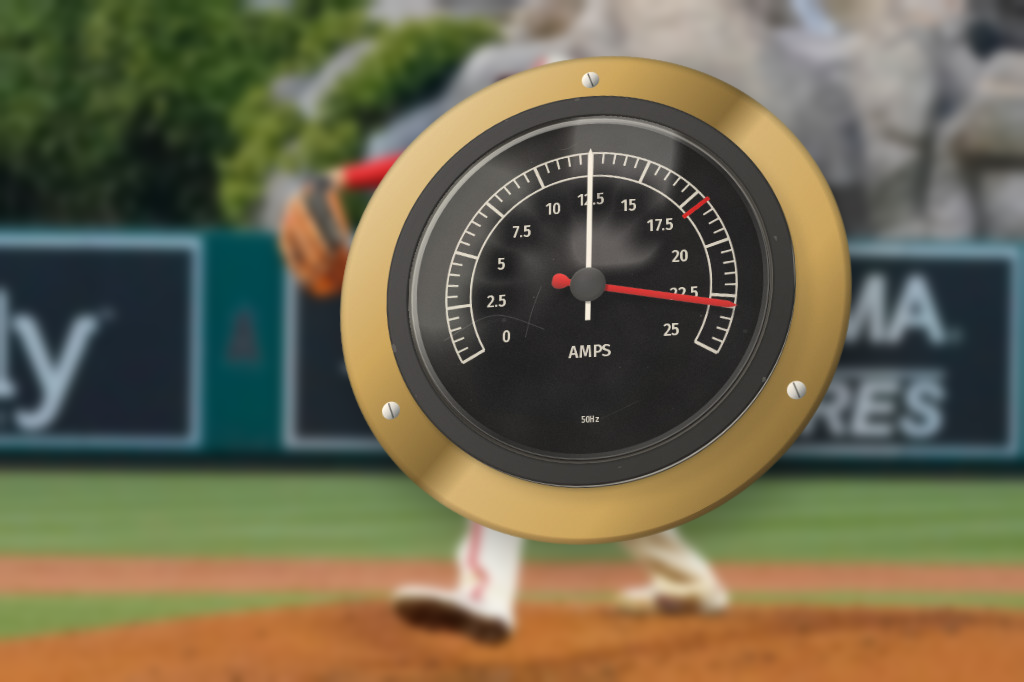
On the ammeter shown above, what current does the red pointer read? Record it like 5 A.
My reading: 23 A
